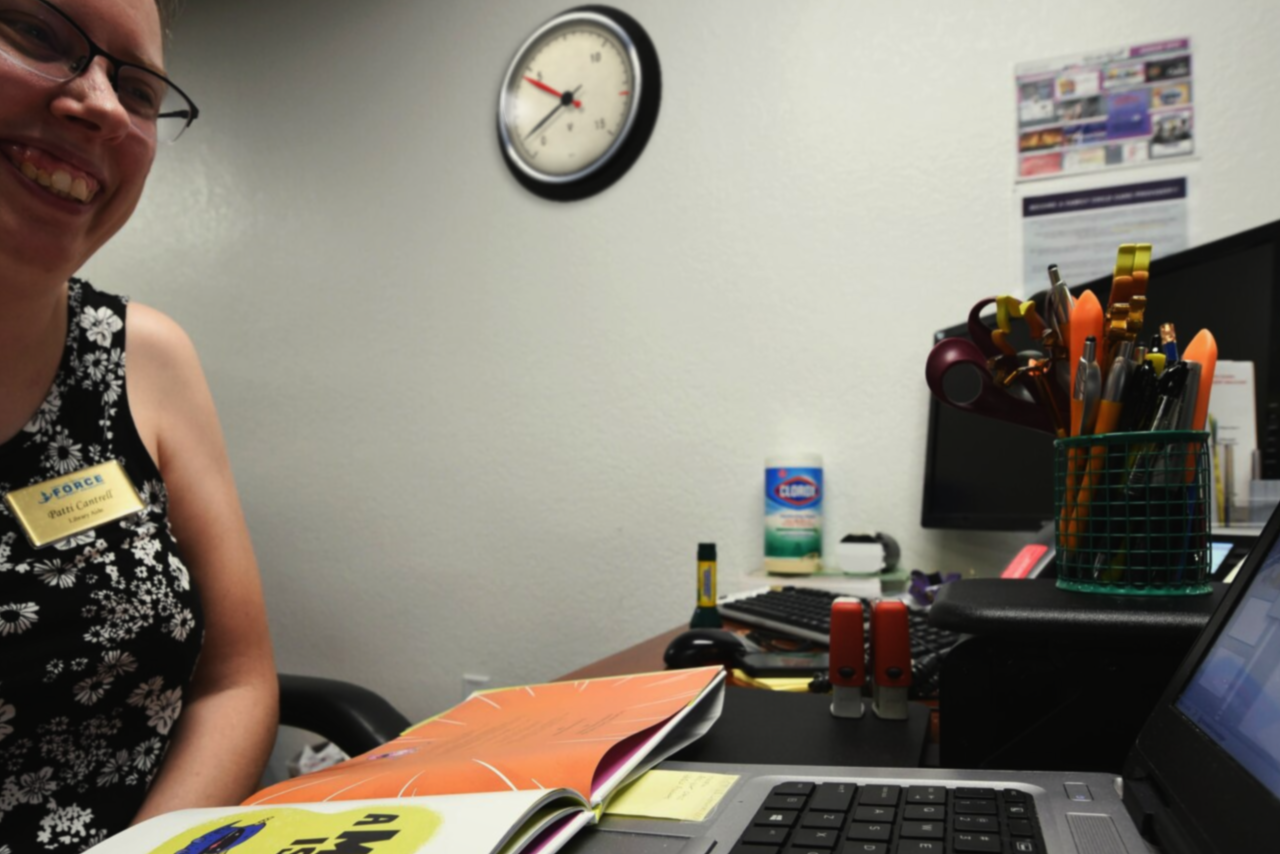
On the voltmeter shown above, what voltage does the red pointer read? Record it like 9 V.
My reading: 4.5 V
